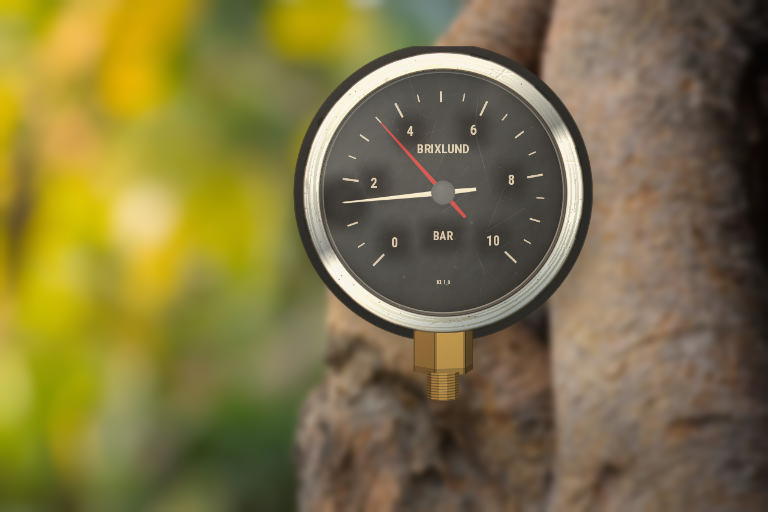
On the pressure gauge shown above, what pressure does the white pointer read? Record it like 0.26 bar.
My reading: 1.5 bar
